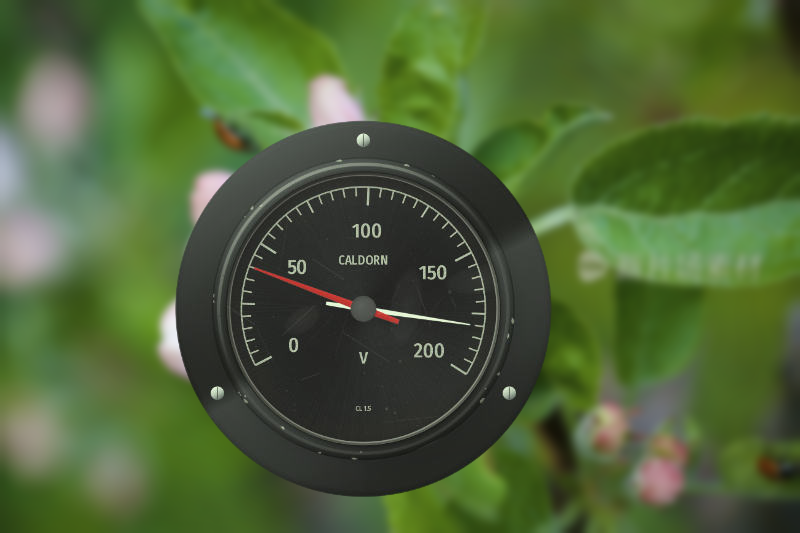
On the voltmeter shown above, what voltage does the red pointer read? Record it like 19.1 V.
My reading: 40 V
